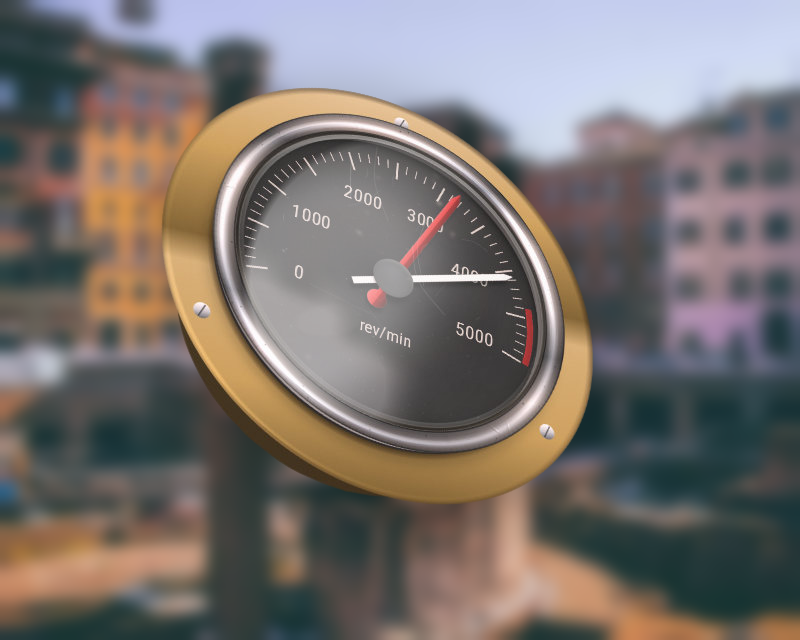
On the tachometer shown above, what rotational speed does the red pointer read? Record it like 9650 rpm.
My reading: 3150 rpm
